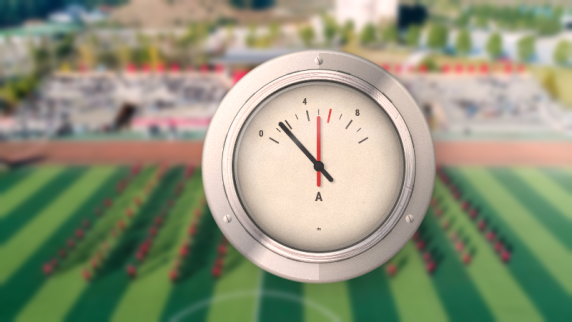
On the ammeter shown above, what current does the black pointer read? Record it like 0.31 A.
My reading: 1.5 A
